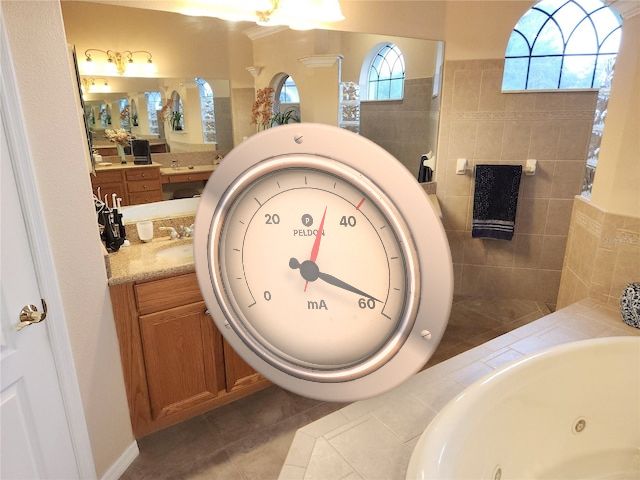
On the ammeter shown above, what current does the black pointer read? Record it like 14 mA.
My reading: 57.5 mA
